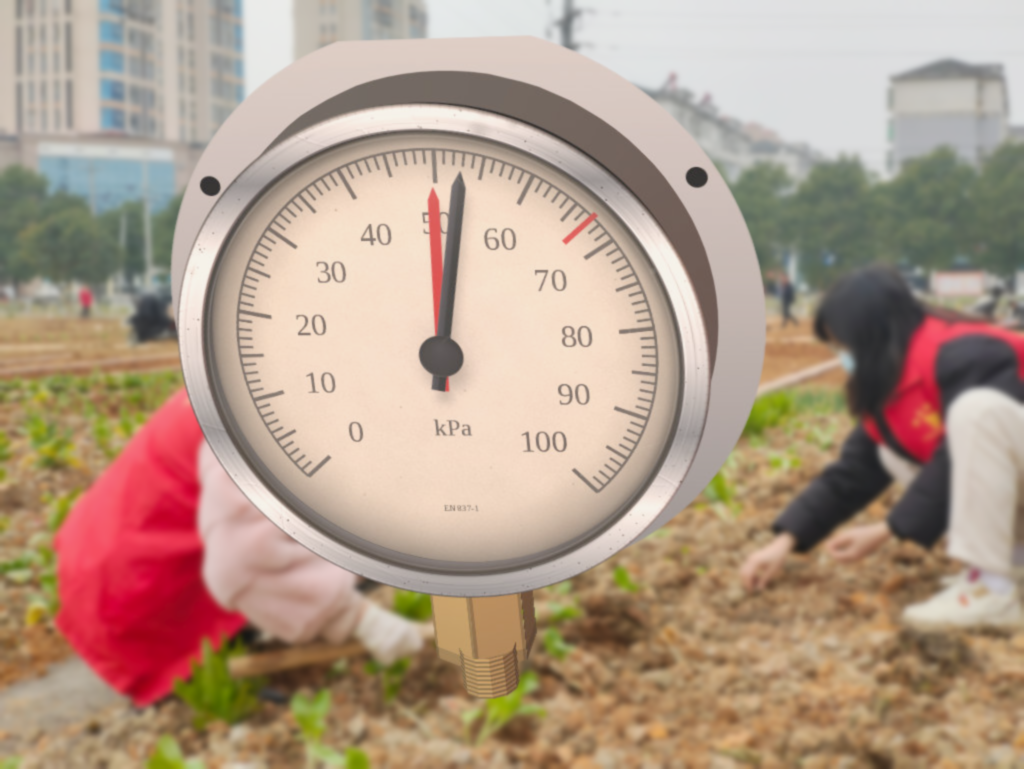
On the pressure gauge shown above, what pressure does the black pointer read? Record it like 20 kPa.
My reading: 53 kPa
